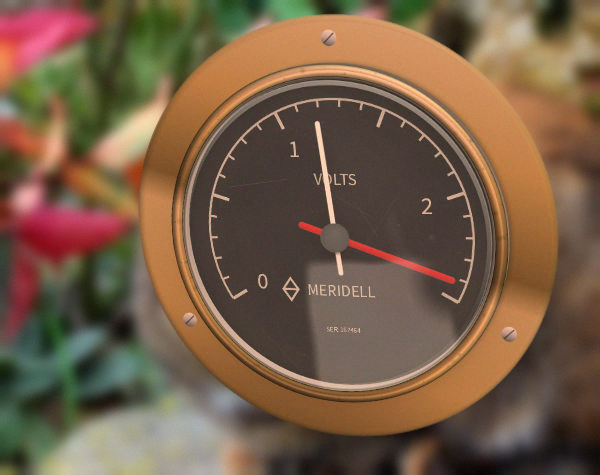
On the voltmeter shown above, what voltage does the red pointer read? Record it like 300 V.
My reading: 2.4 V
